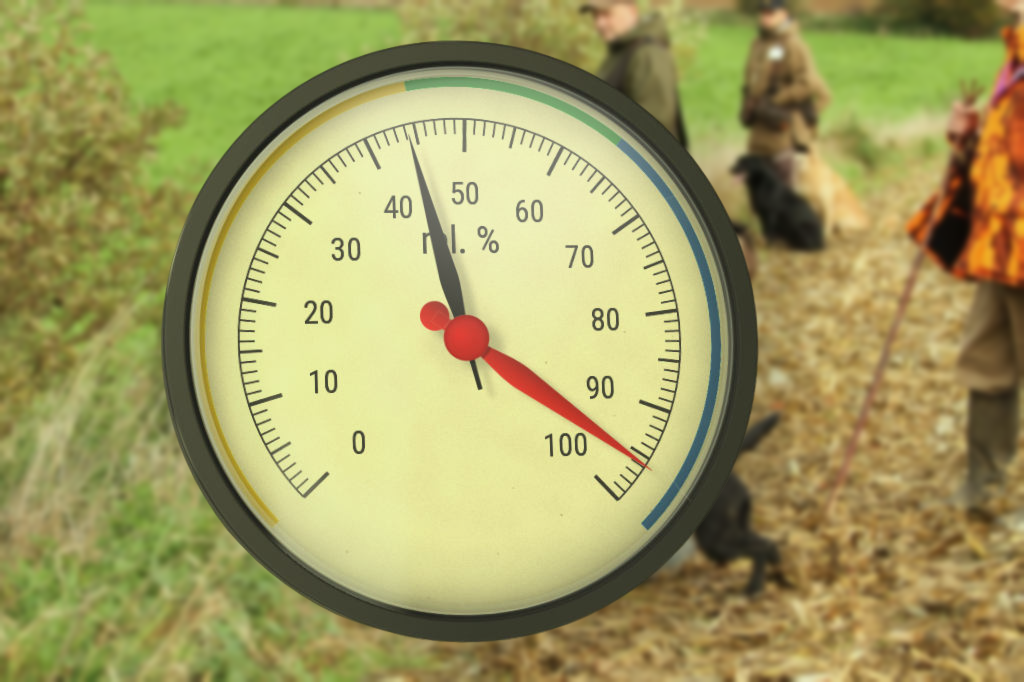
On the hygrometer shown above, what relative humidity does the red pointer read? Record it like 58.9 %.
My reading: 96 %
